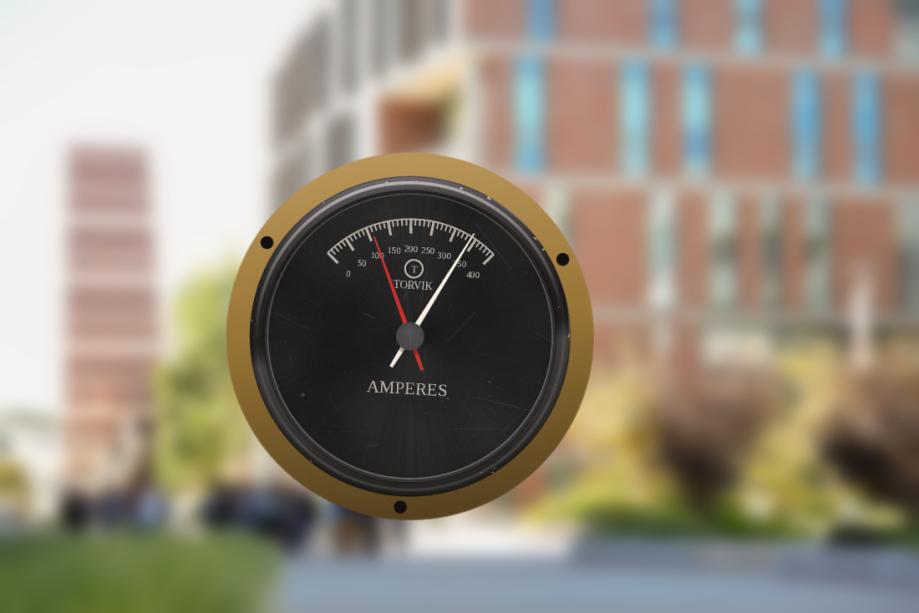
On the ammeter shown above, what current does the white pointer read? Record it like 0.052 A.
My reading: 340 A
